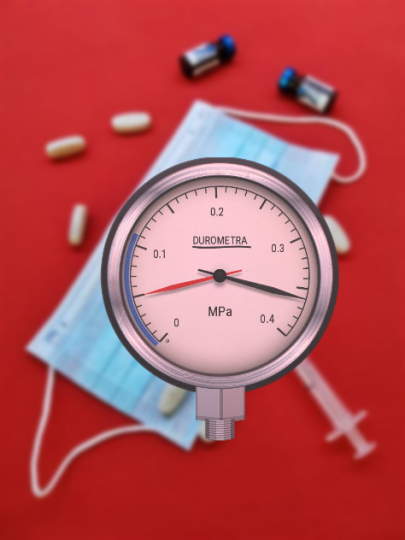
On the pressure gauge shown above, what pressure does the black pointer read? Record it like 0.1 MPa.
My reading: 0.36 MPa
